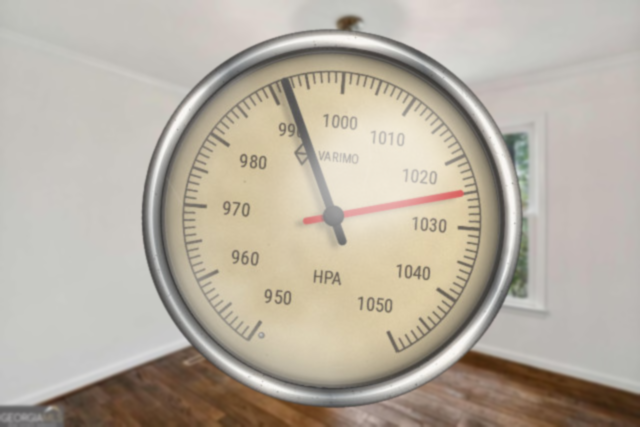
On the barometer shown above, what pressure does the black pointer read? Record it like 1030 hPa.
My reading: 992 hPa
